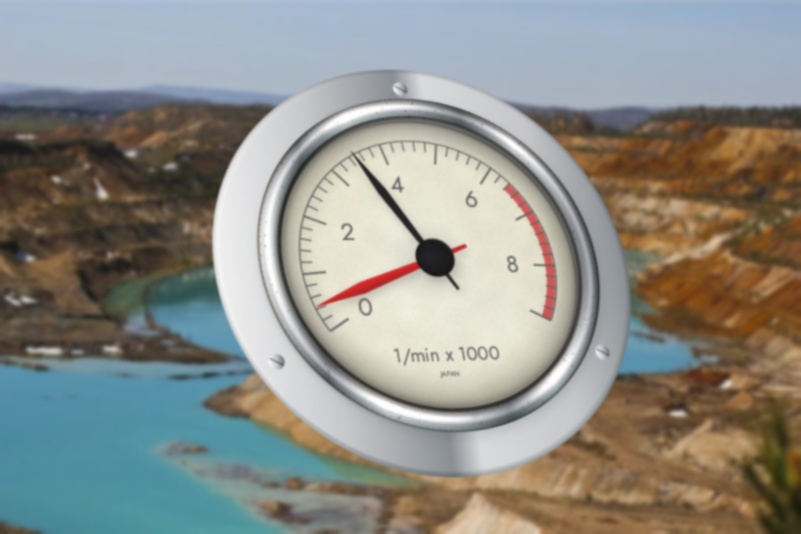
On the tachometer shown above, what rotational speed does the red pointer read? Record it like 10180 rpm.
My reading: 400 rpm
